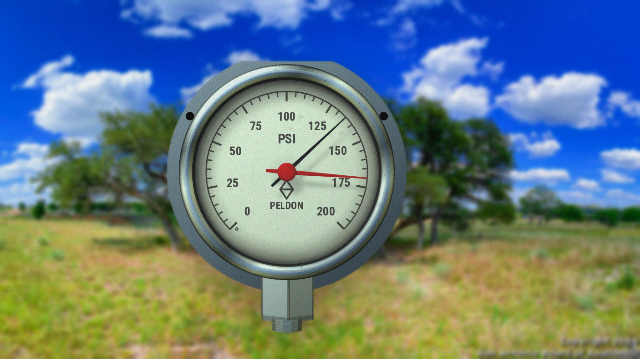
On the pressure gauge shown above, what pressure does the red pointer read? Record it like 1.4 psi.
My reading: 170 psi
